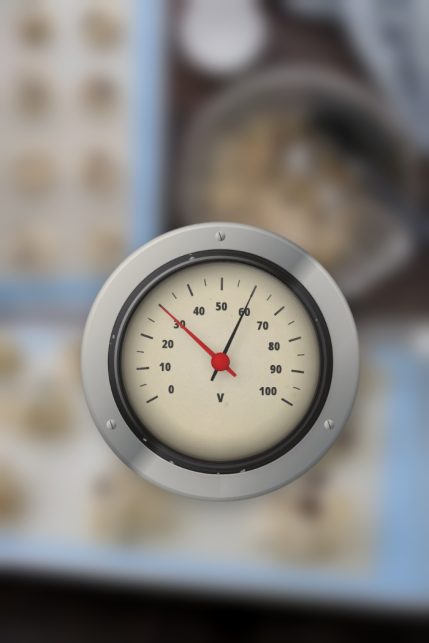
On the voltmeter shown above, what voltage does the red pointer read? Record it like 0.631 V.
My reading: 30 V
